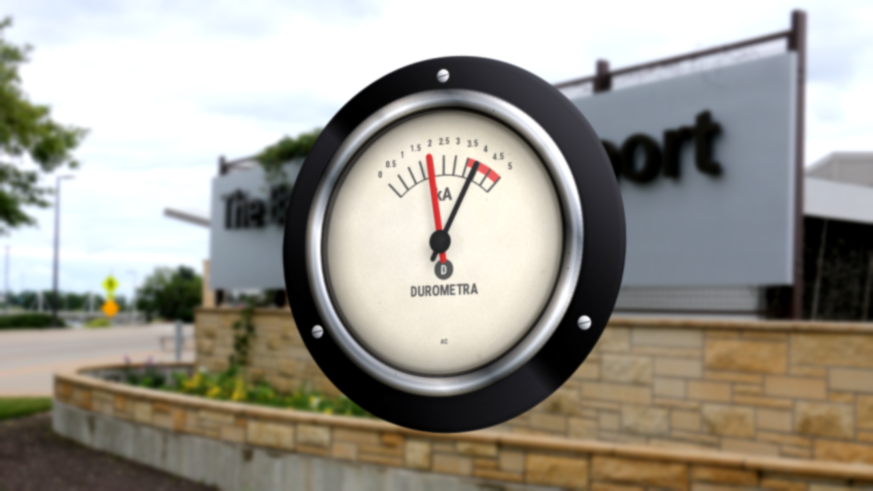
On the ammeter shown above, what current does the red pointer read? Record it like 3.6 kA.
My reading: 2 kA
